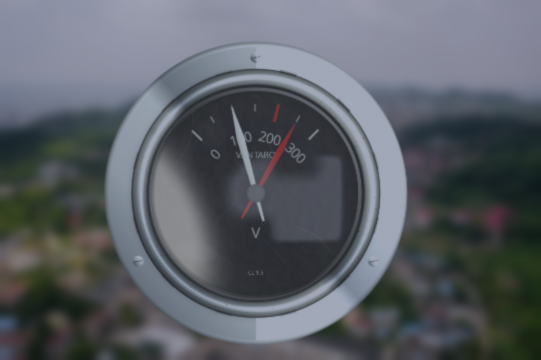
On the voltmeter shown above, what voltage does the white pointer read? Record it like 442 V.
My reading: 100 V
